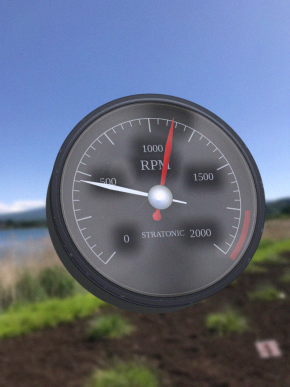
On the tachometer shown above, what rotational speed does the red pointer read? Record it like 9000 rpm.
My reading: 1125 rpm
